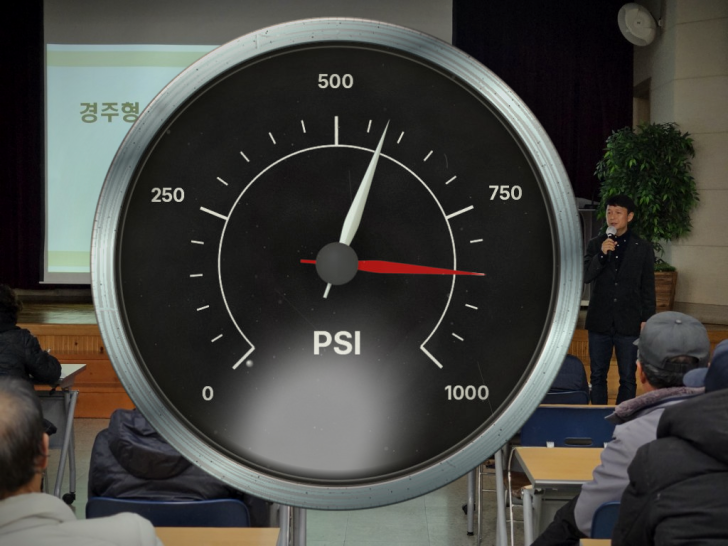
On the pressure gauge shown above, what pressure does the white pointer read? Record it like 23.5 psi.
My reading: 575 psi
